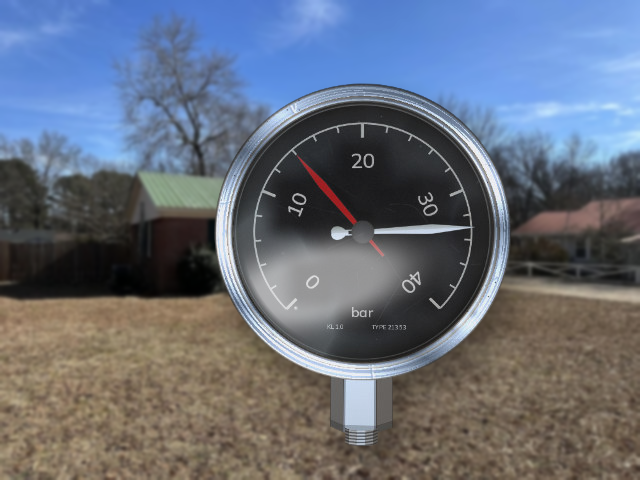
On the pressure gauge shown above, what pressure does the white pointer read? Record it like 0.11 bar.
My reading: 33 bar
